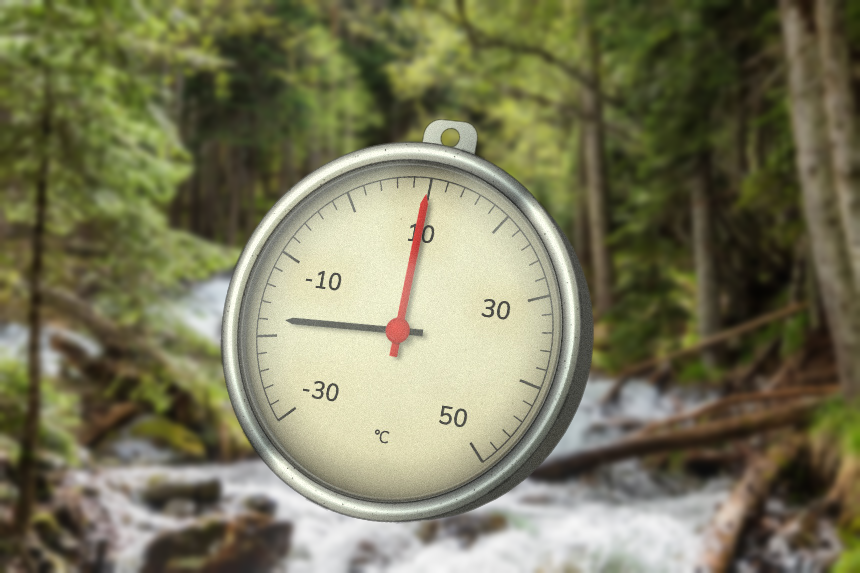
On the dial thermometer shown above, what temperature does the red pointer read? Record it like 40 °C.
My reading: 10 °C
